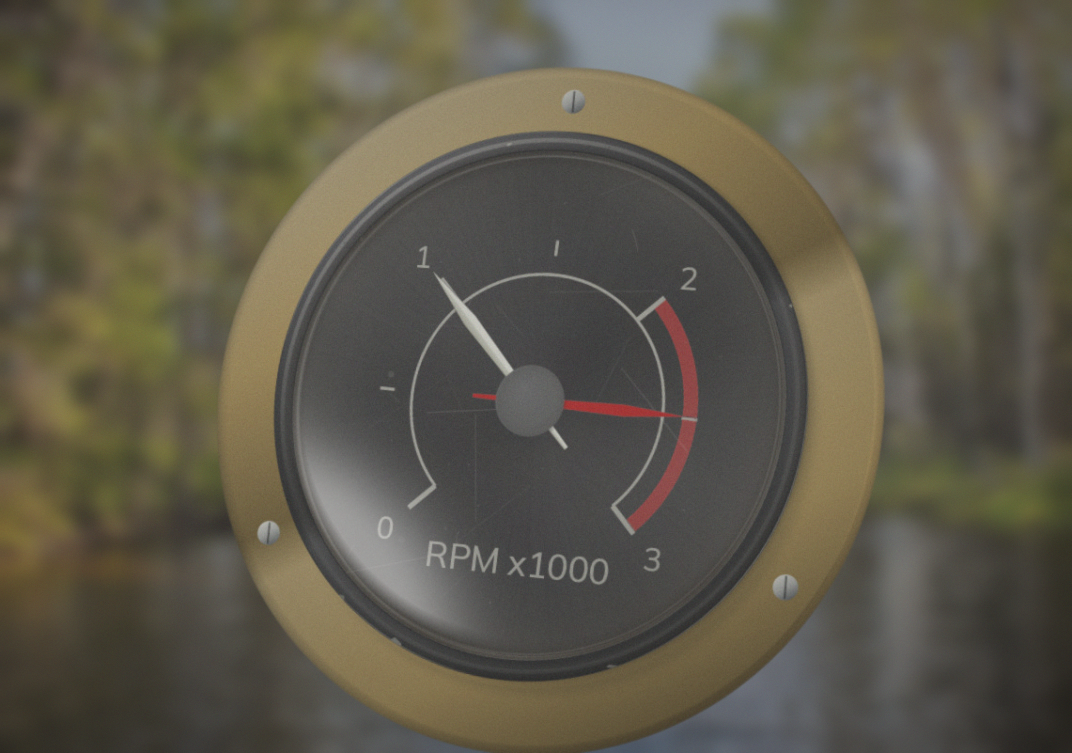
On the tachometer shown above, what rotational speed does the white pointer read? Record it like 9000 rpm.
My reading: 1000 rpm
